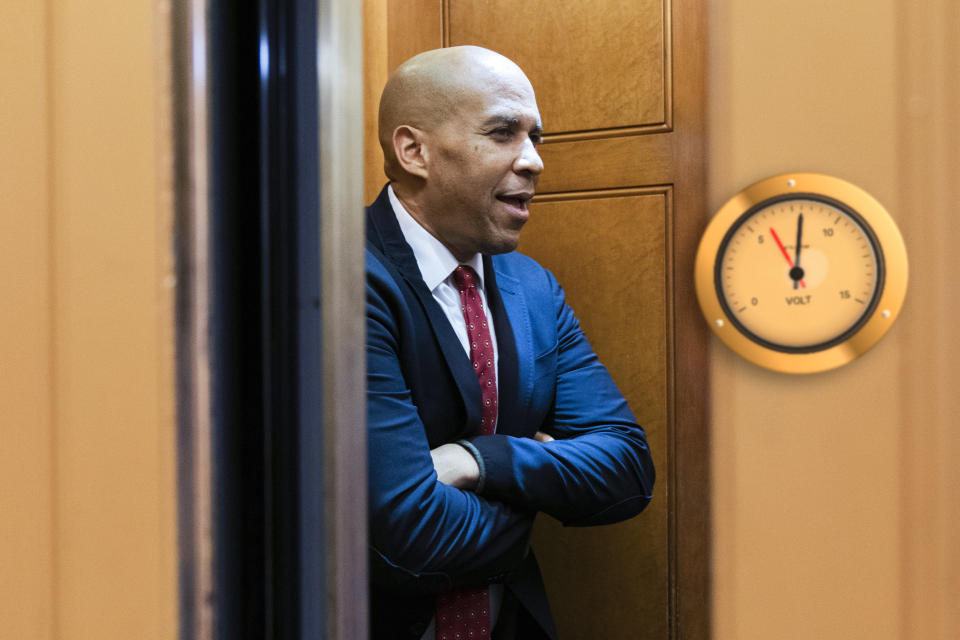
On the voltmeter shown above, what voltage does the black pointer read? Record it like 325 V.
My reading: 8 V
